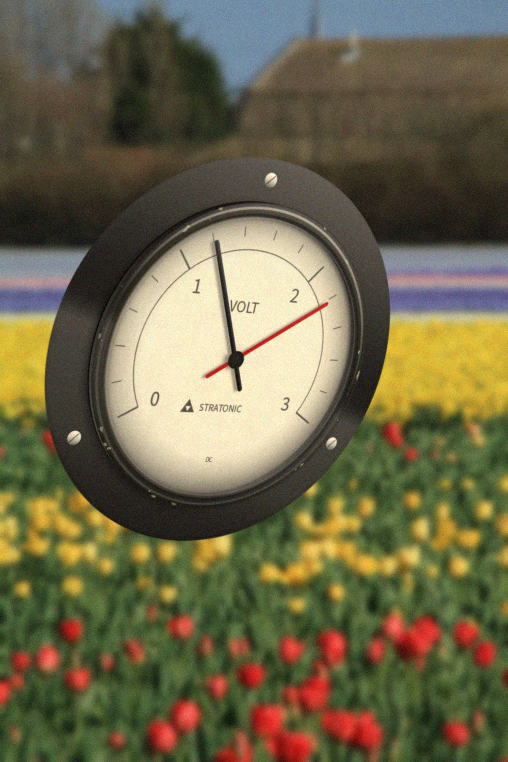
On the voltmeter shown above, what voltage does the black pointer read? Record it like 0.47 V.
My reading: 1.2 V
